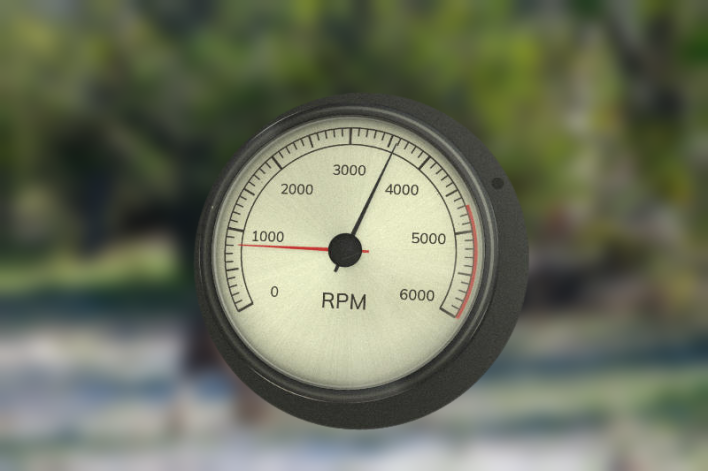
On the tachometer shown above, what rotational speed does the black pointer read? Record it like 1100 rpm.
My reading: 3600 rpm
